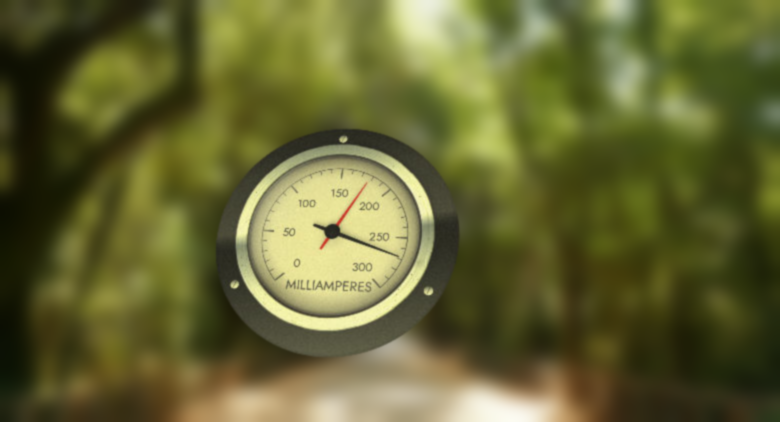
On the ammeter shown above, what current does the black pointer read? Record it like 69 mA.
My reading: 270 mA
